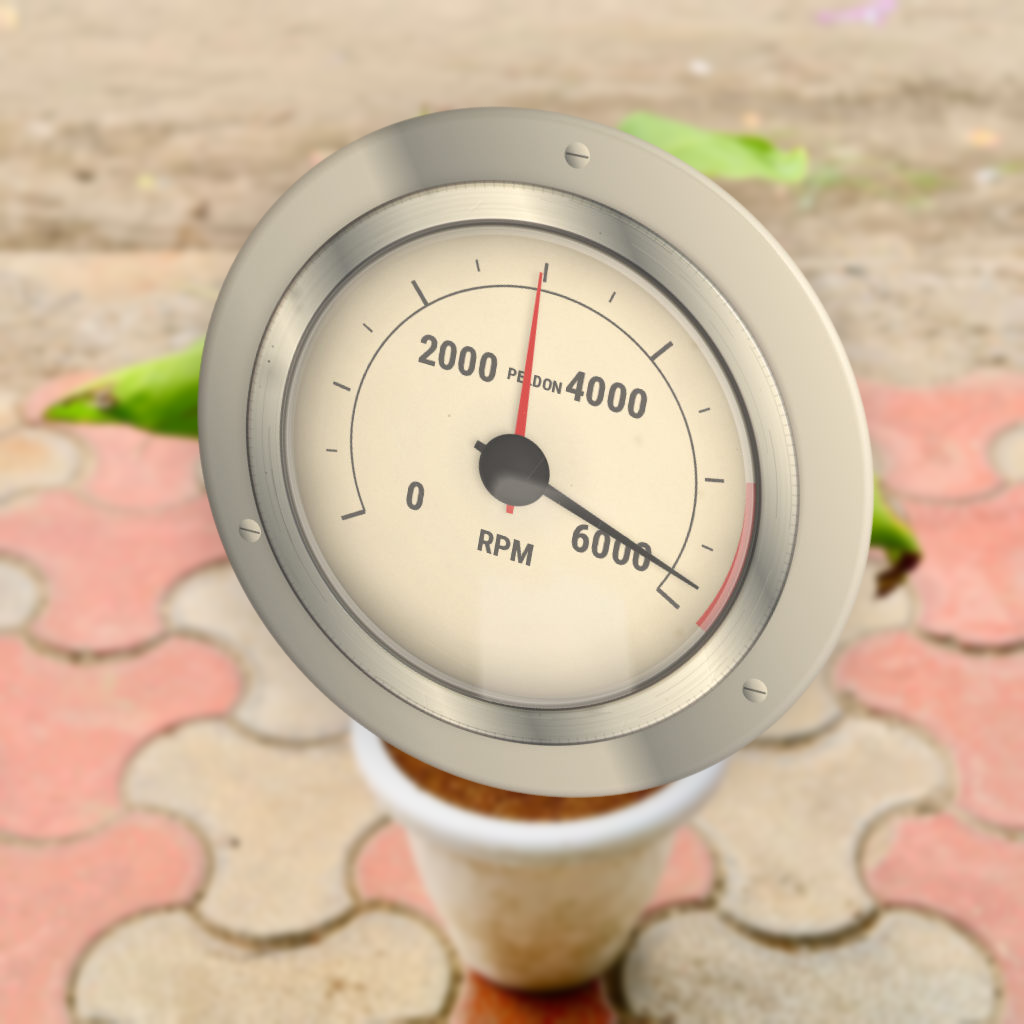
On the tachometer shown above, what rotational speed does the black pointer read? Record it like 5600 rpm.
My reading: 5750 rpm
